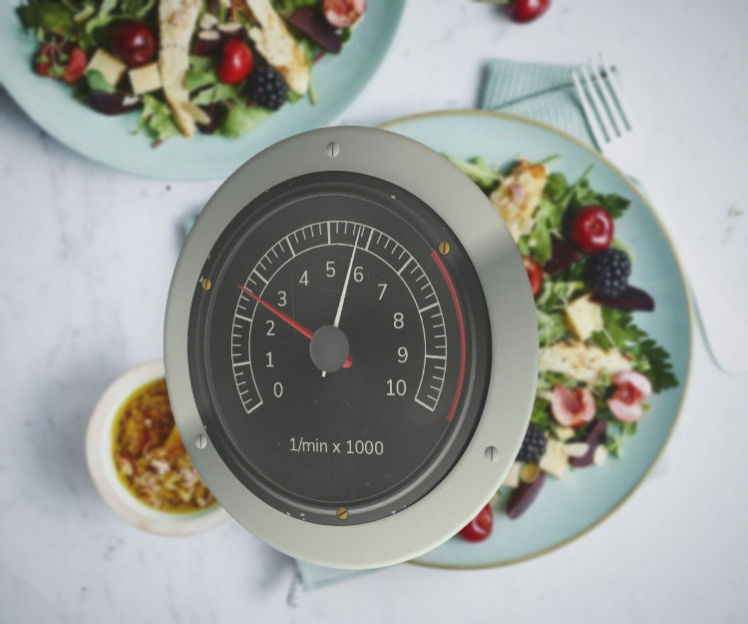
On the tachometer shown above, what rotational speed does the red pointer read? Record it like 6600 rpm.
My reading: 2600 rpm
